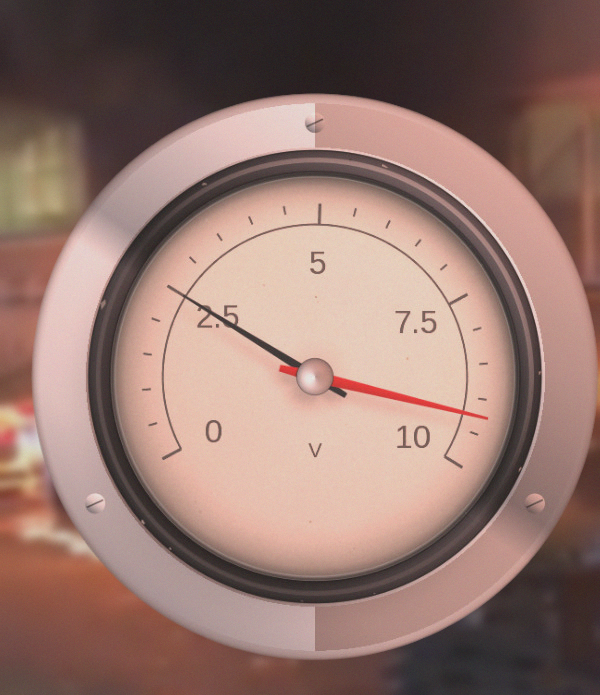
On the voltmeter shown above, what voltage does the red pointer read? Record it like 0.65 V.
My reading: 9.25 V
